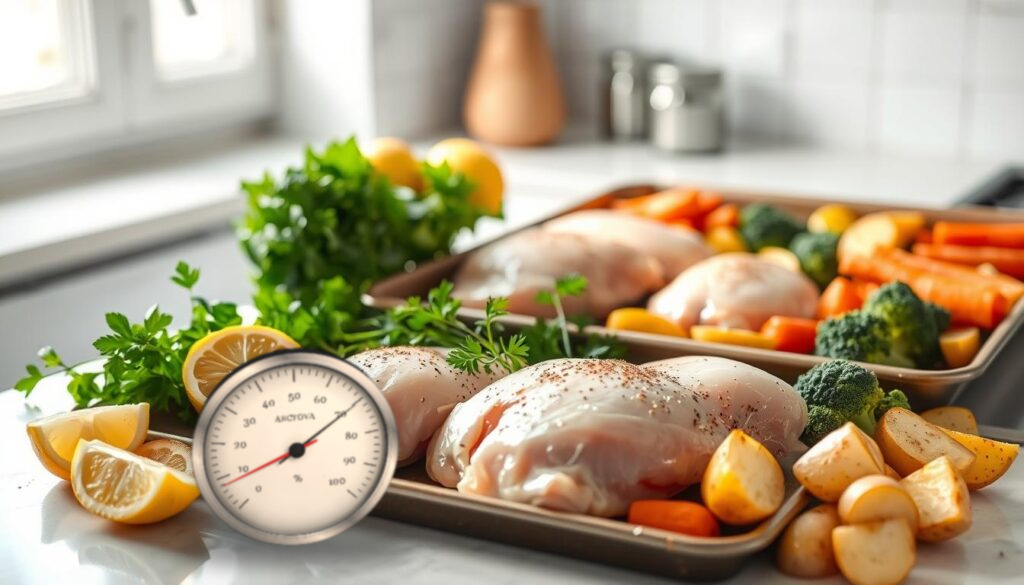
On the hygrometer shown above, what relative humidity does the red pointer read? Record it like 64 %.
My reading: 8 %
